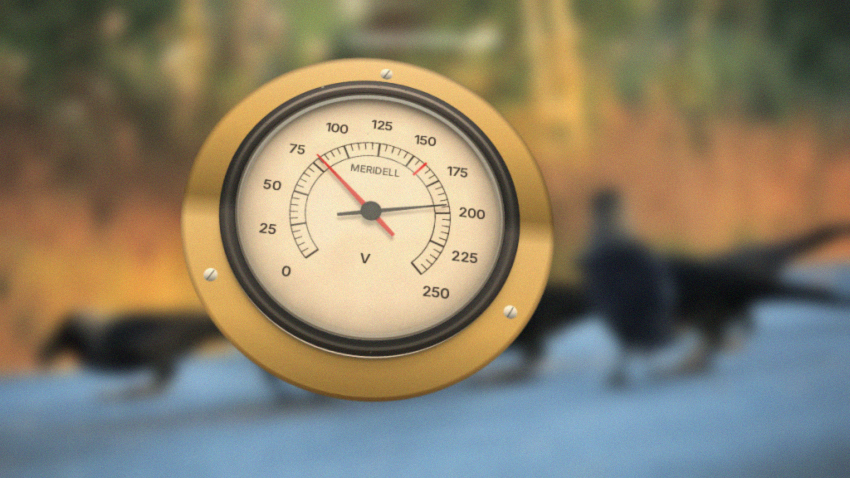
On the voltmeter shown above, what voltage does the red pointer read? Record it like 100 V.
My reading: 80 V
